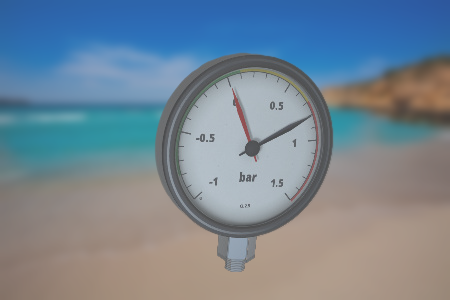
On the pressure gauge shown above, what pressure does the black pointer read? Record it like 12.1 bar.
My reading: 0.8 bar
